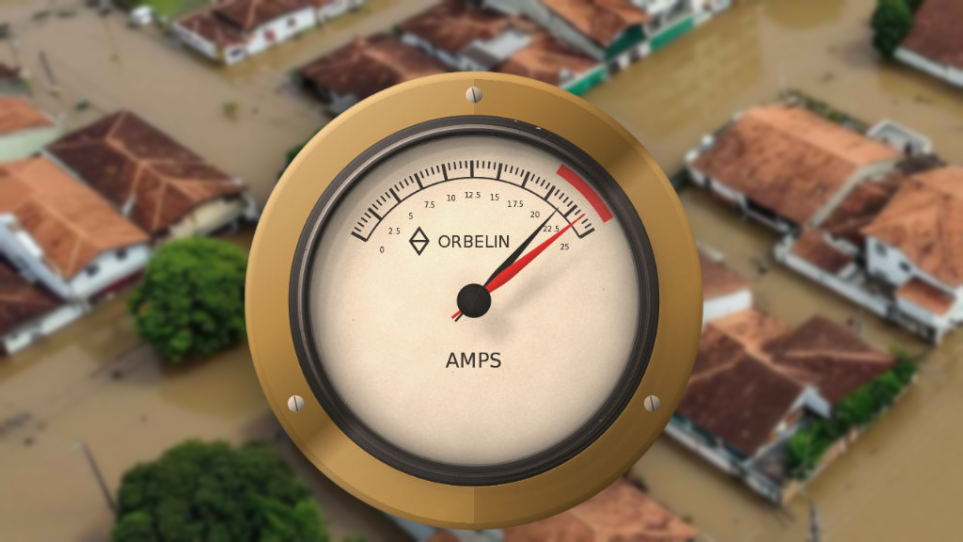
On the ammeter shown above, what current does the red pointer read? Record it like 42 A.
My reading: 23.5 A
